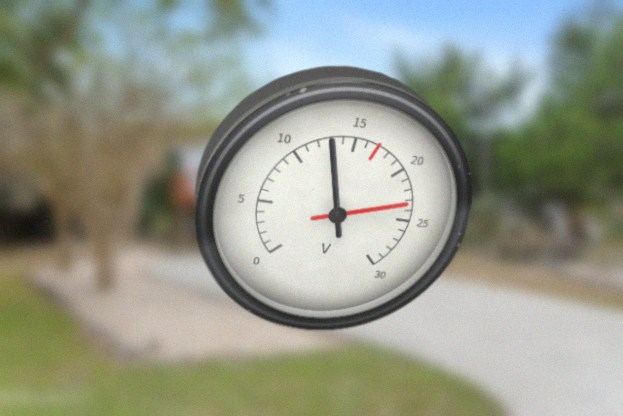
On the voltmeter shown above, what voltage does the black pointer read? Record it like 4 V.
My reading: 13 V
